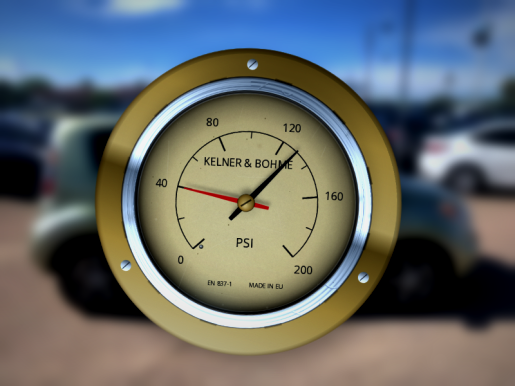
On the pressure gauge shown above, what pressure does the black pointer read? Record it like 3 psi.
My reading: 130 psi
